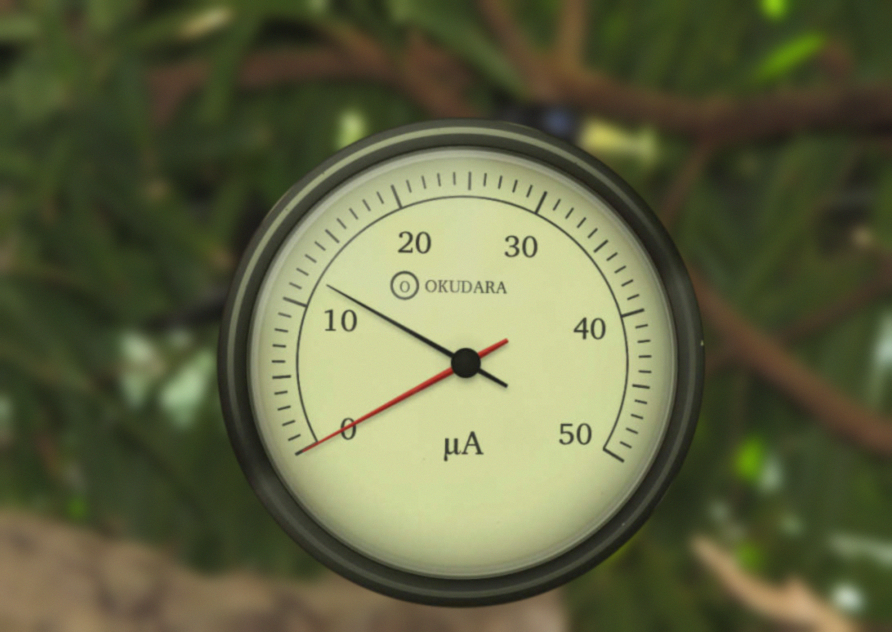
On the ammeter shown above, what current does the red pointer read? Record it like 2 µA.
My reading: 0 µA
